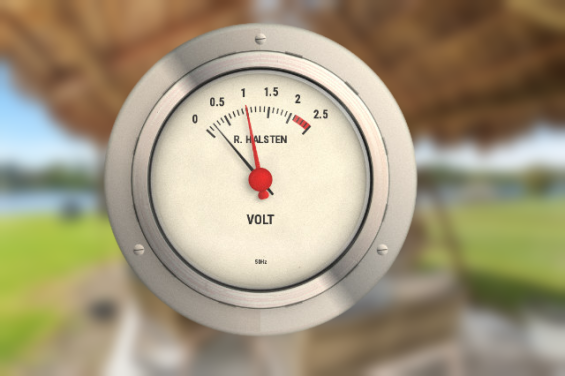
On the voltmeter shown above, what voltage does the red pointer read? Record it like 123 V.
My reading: 1 V
